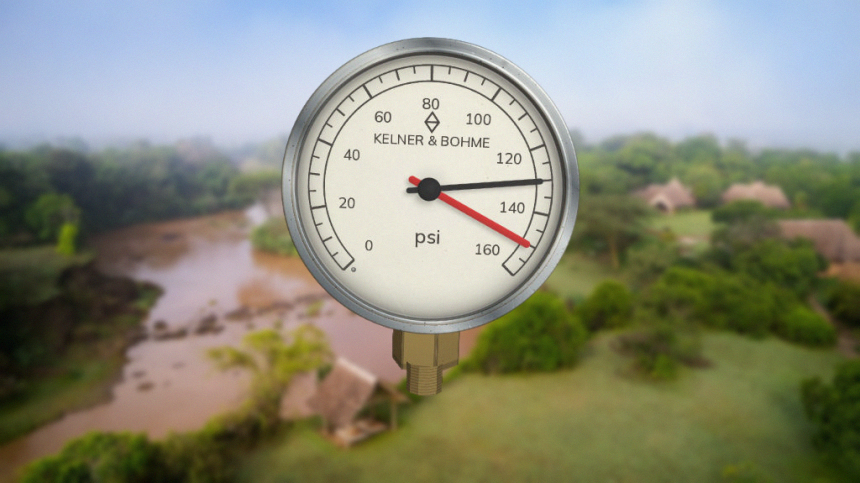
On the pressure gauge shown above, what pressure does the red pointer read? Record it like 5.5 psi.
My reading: 150 psi
